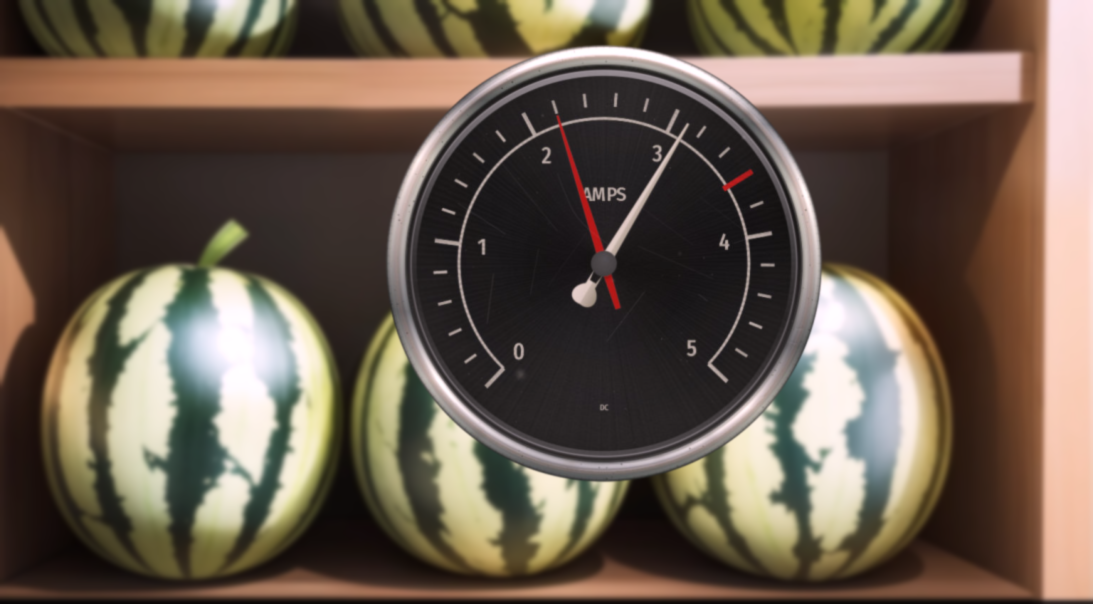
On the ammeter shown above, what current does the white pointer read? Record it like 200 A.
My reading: 3.1 A
